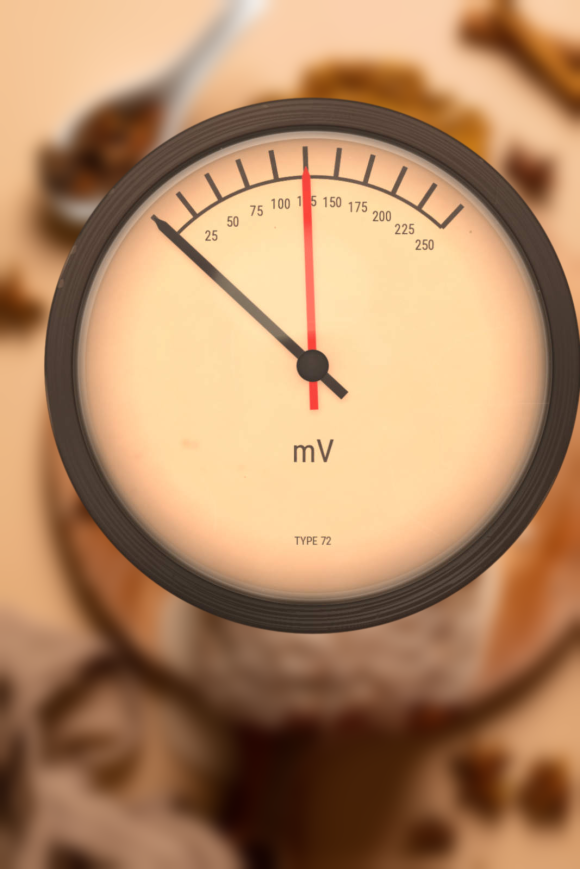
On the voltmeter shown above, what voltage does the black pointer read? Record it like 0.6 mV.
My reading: 0 mV
